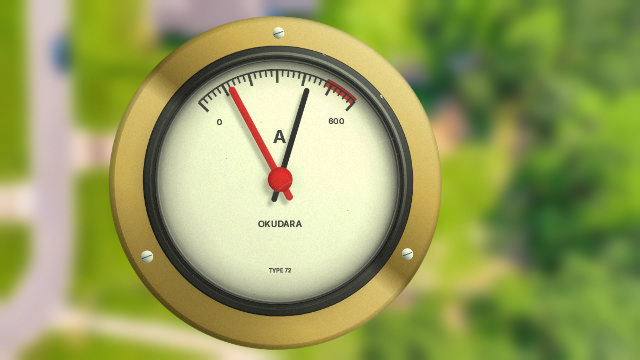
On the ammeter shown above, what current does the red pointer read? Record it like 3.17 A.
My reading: 120 A
